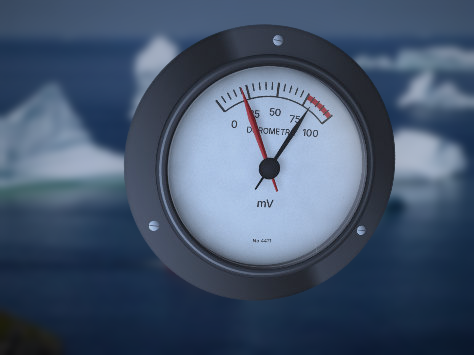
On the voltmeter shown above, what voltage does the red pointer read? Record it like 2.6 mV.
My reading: 20 mV
